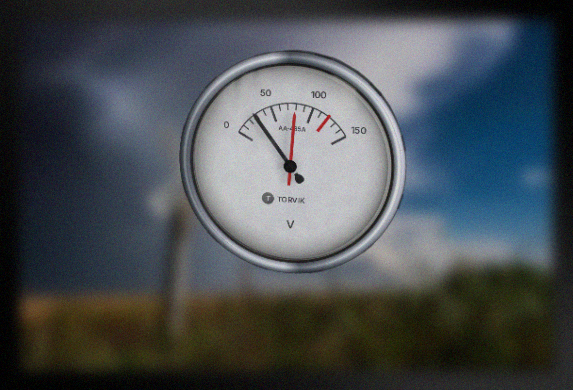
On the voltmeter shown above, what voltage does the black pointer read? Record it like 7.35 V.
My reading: 30 V
